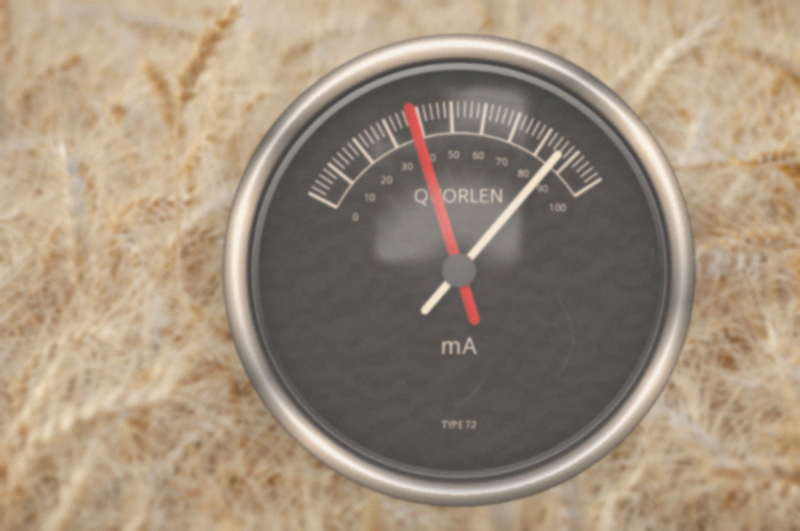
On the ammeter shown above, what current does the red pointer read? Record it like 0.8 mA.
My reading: 38 mA
